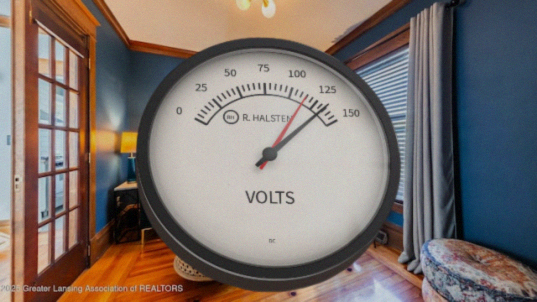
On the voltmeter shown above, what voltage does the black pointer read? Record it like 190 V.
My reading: 135 V
